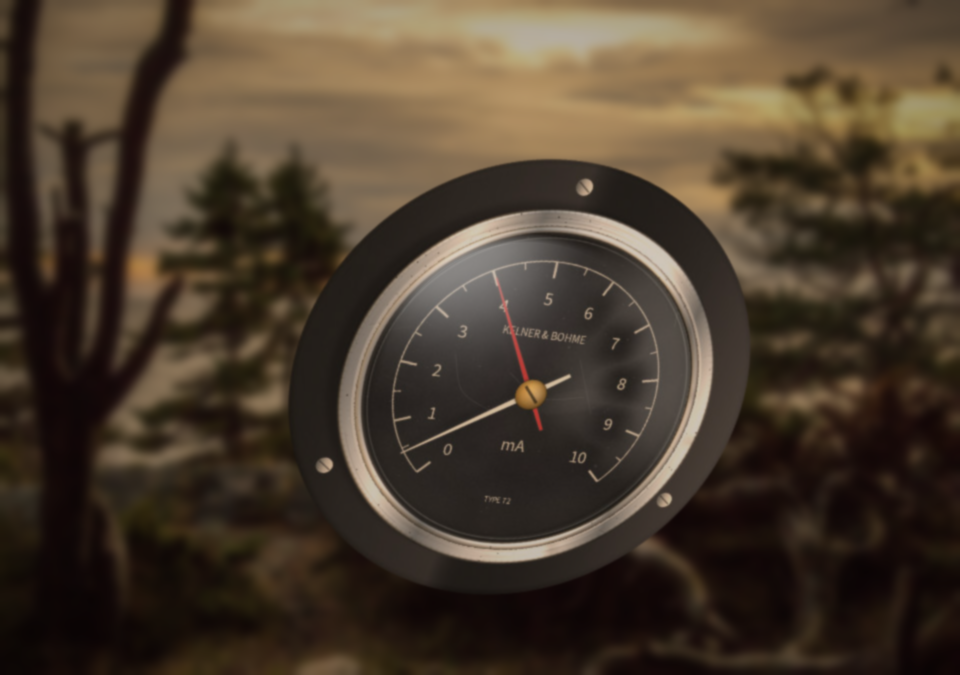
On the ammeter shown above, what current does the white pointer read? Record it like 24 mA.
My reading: 0.5 mA
